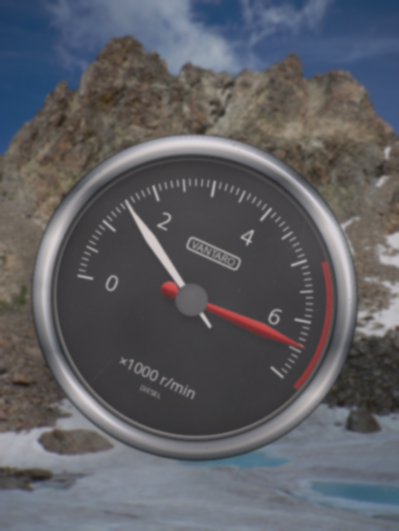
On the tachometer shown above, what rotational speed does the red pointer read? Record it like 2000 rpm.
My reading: 6400 rpm
